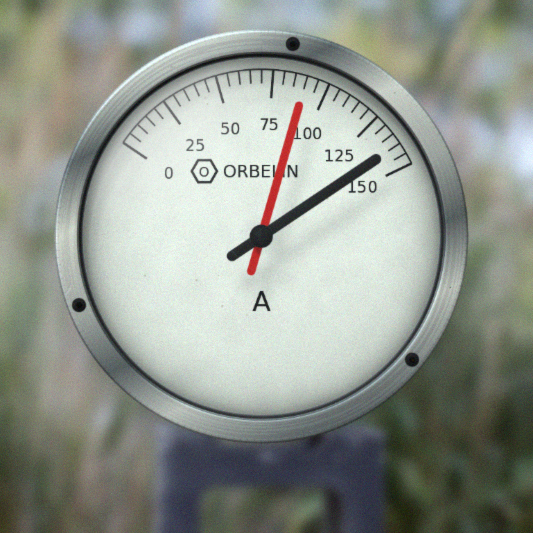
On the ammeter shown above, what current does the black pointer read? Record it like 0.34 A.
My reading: 140 A
